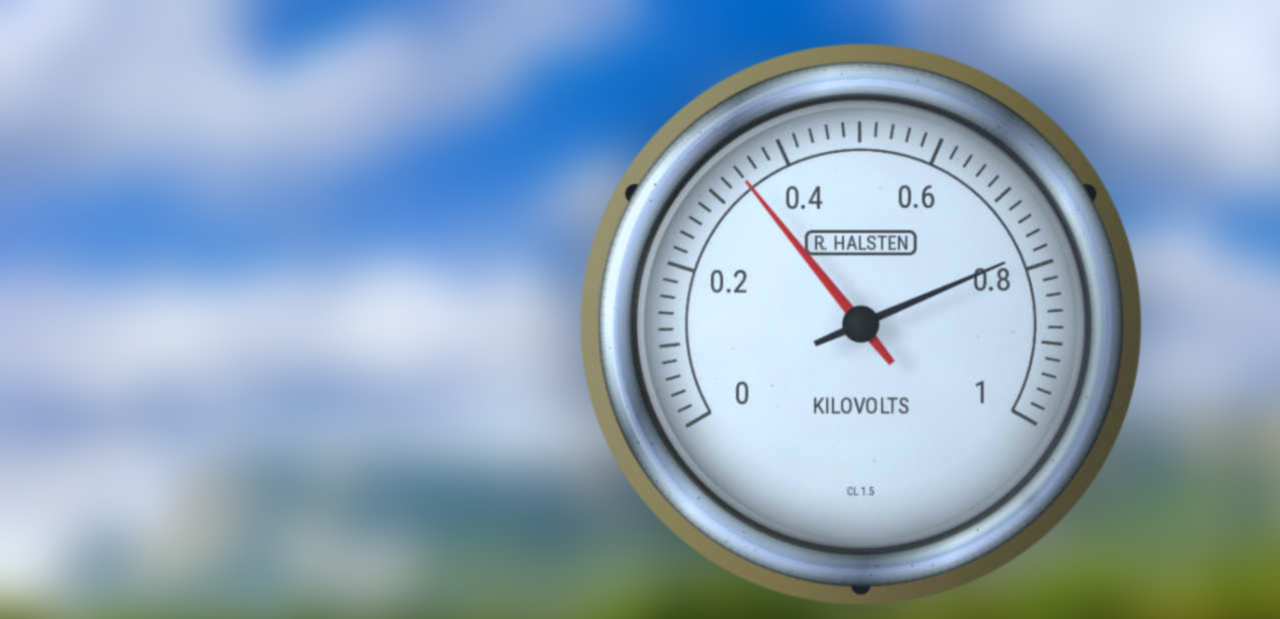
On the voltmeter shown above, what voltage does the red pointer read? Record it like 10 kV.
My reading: 0.34 kV
